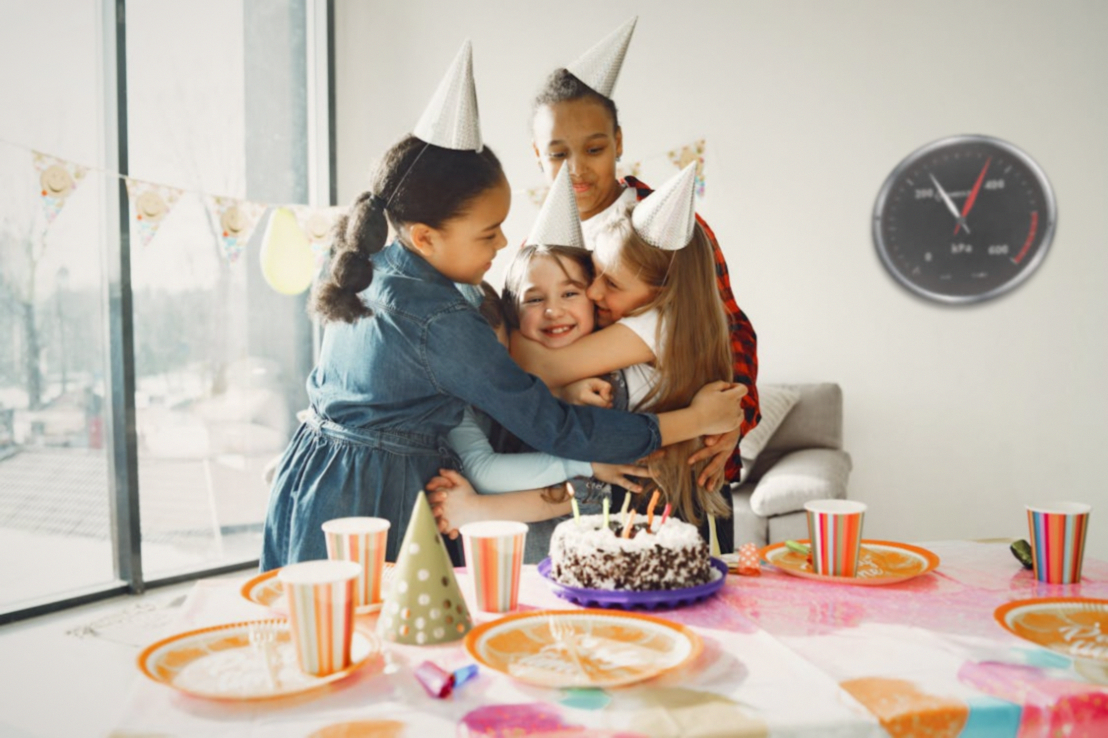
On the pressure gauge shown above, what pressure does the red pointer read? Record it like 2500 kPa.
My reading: 360 kPa
